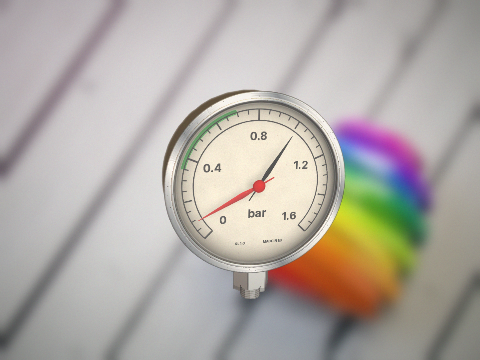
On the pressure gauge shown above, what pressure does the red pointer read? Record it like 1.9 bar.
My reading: 0.1 bar
